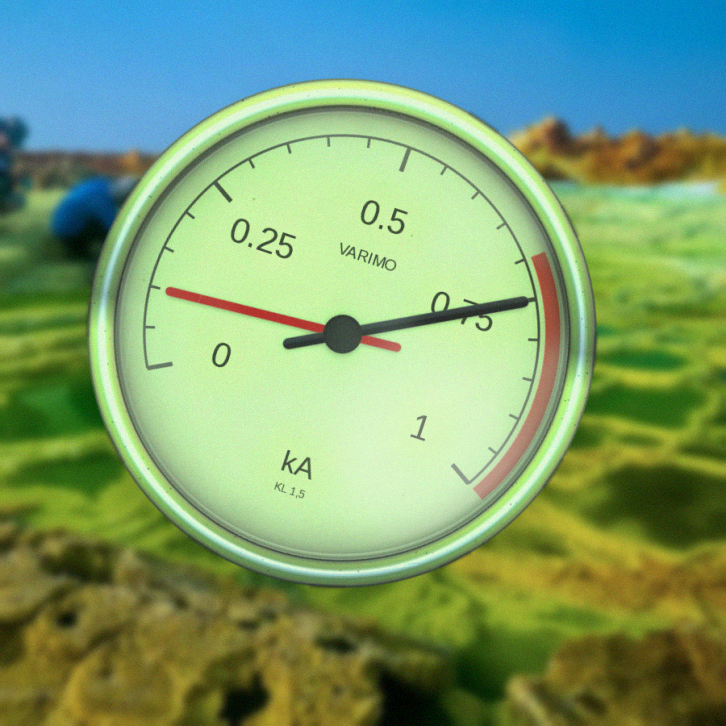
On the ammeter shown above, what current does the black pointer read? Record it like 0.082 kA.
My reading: 0.75 kA
